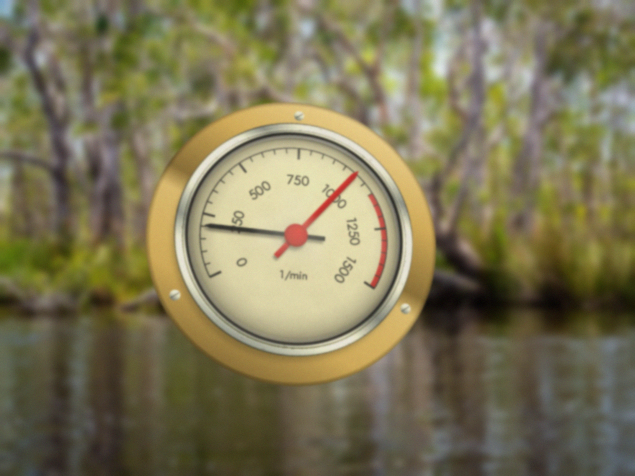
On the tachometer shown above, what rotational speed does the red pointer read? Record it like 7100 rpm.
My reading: 1000 rpm
